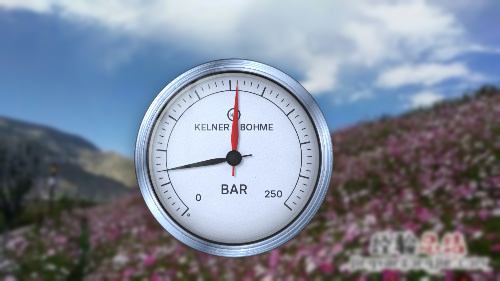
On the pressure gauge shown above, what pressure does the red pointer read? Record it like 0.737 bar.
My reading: 130 bar
